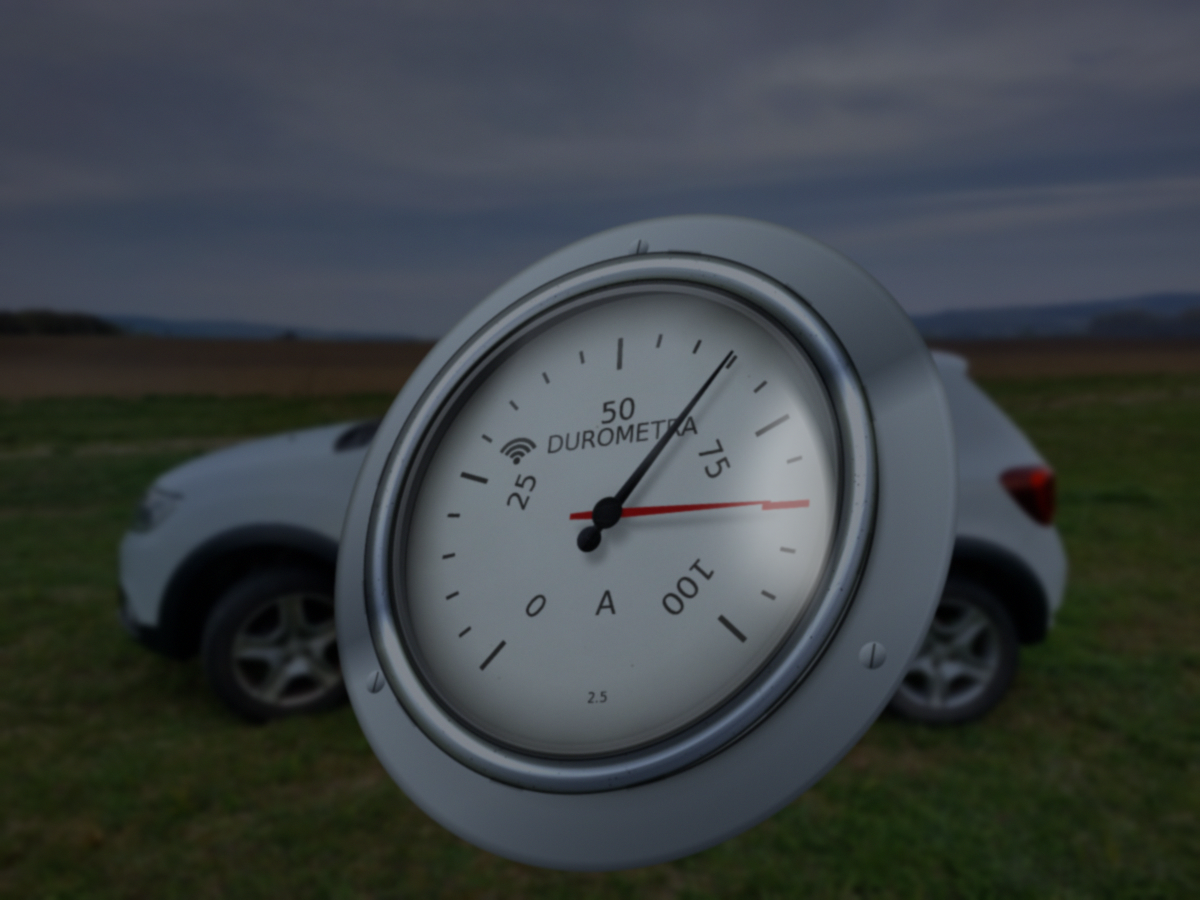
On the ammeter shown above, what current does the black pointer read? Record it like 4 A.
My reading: 65 A
